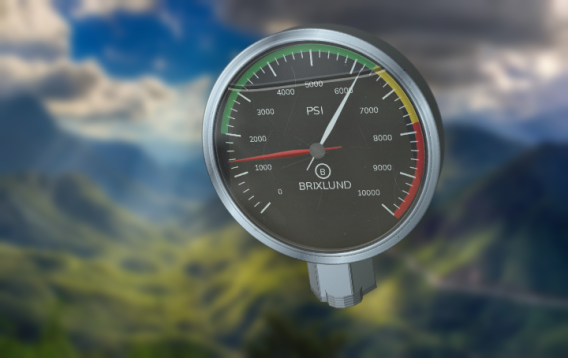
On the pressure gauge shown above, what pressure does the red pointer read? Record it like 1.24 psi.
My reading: 1400 psi
